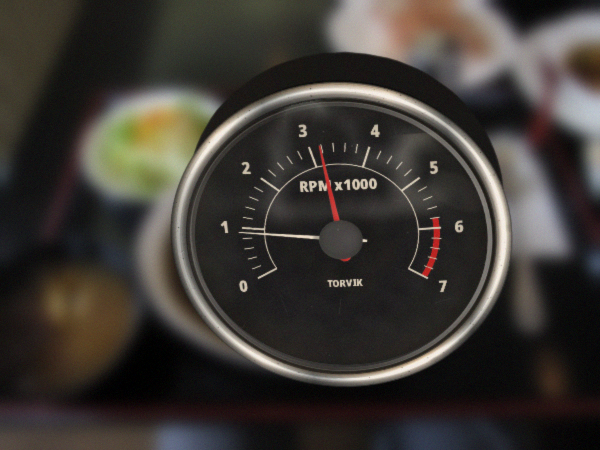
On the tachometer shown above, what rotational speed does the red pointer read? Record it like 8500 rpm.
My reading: 3200 rpm
